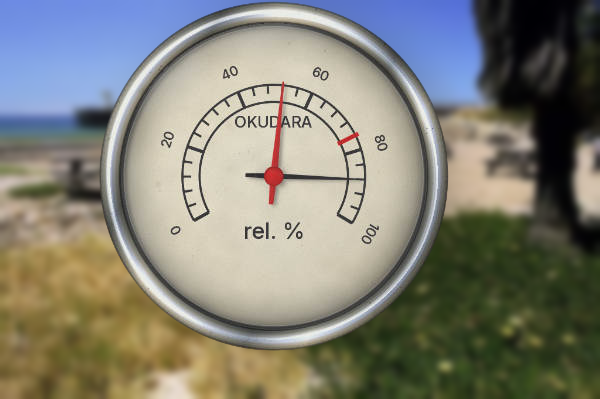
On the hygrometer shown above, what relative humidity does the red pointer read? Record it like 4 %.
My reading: 52 %
